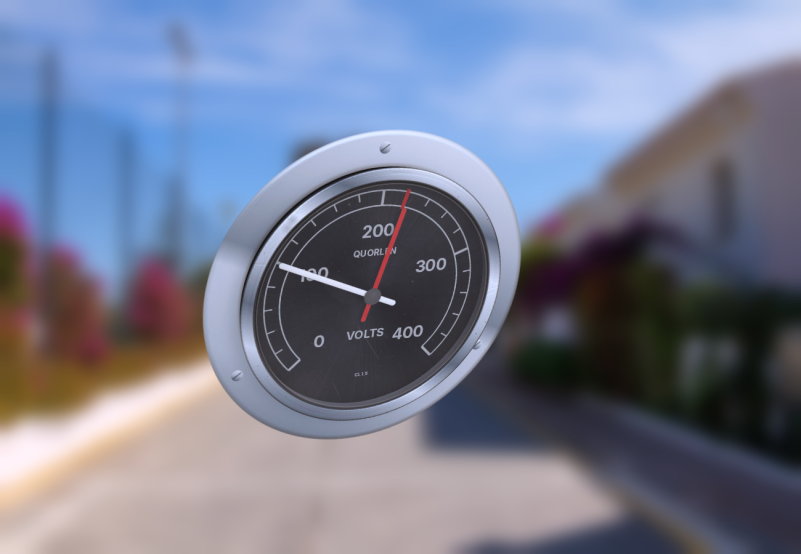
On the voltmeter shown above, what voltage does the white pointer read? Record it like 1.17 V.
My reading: 100 V
